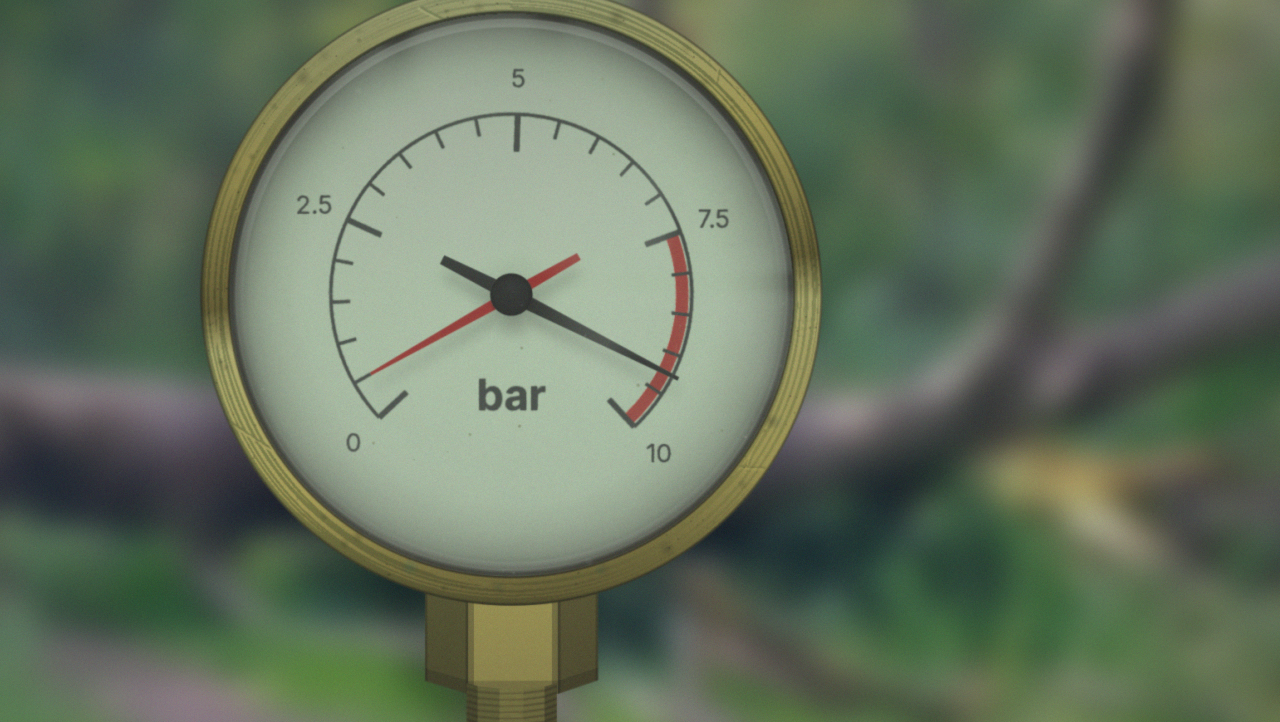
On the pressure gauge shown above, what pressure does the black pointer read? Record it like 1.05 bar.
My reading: 9.25 bar
